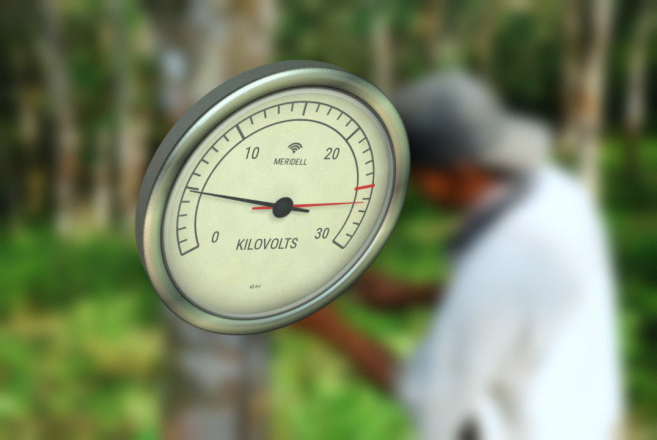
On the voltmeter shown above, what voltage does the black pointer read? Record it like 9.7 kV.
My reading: 5 kV
